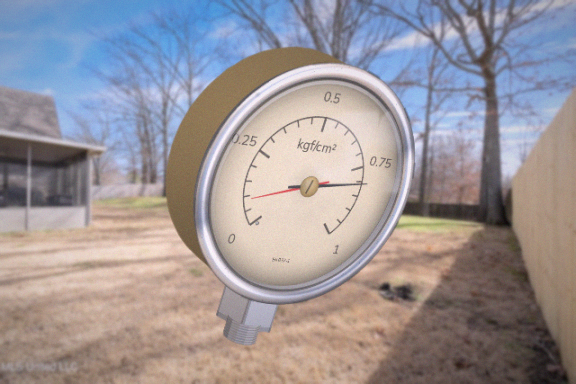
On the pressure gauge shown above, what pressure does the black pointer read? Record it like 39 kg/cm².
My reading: 0.8 kg/cm²
